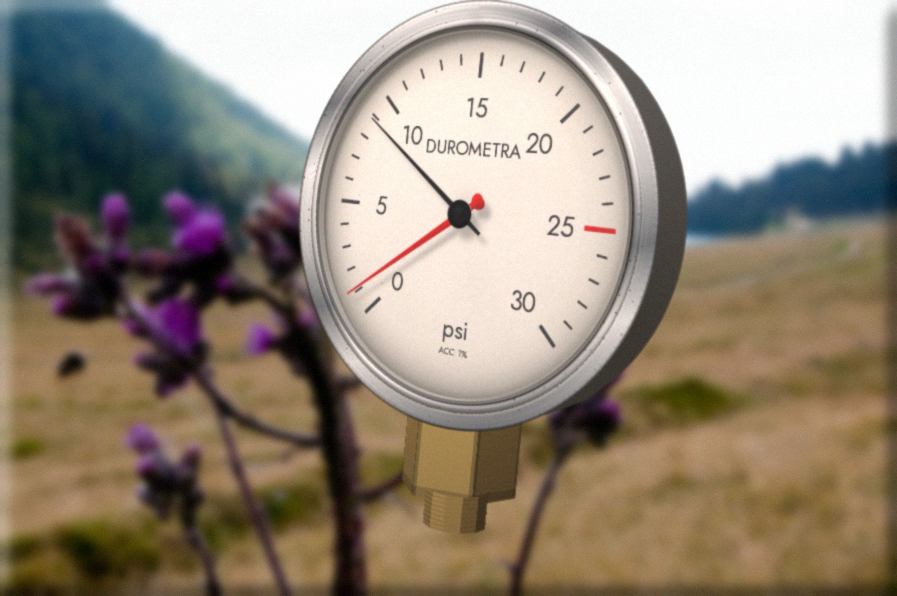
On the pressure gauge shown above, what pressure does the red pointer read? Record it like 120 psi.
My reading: 1 psi
